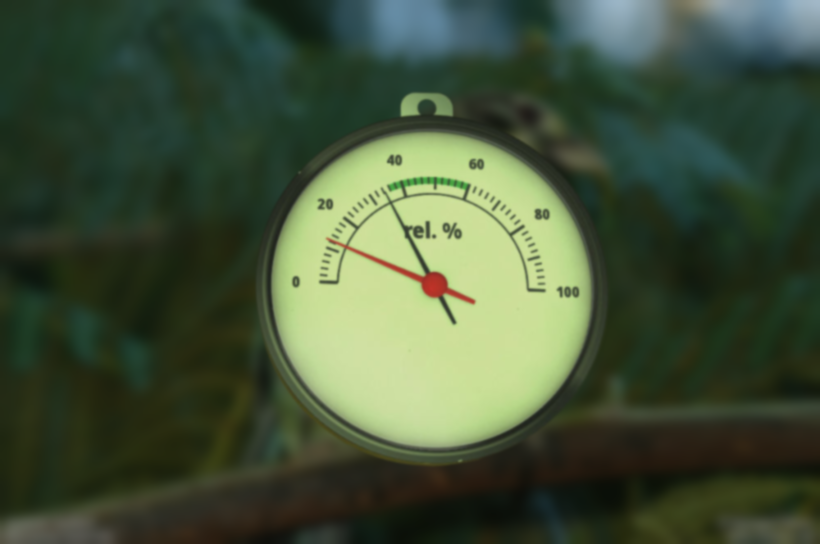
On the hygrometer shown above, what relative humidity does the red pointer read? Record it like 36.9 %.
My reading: 12 %
